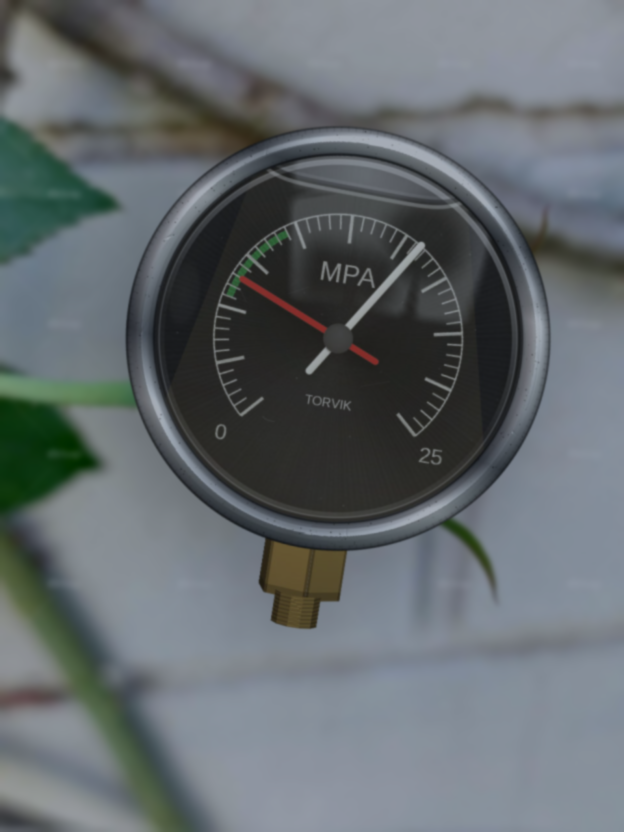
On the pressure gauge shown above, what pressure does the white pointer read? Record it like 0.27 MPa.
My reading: 15.75 MPa
